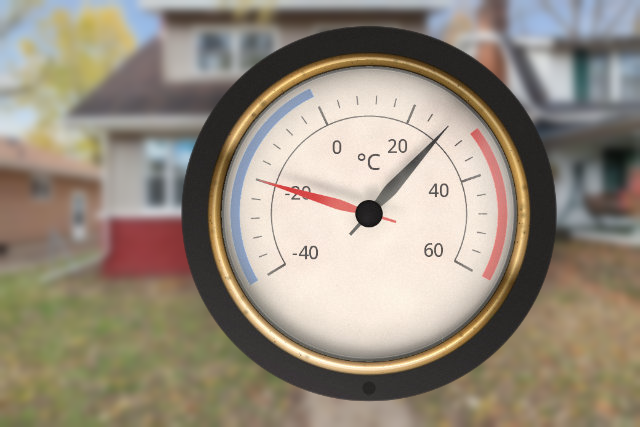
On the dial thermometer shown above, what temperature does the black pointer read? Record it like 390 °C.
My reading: 28 °C
